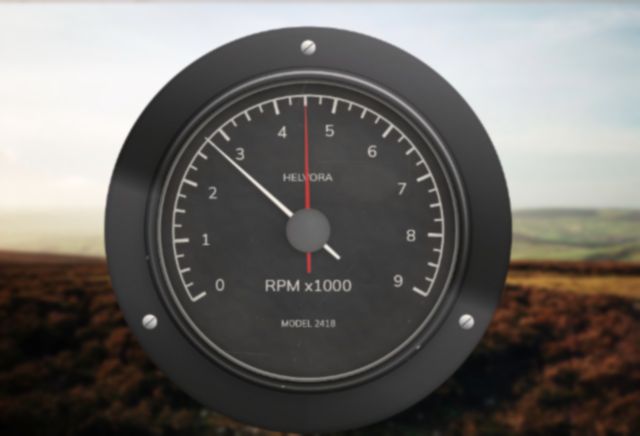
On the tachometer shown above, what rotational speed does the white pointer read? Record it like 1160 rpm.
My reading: 2750 rpm
